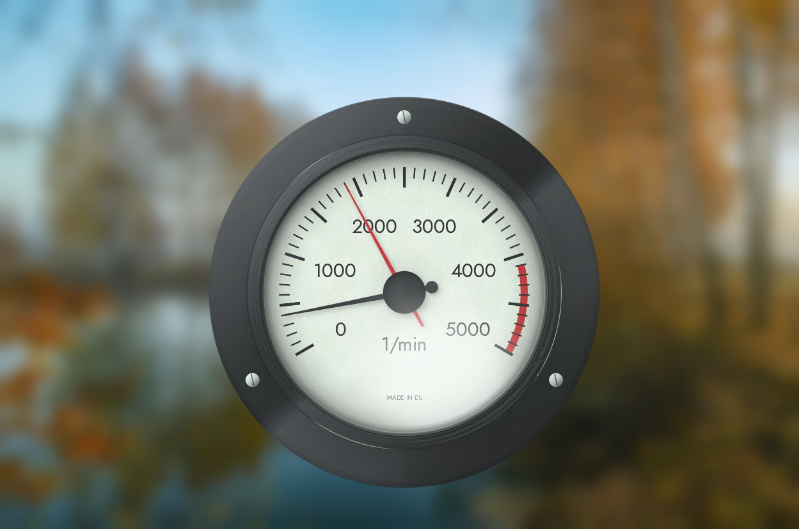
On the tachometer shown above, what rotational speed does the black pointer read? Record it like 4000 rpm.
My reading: 400 rpm
